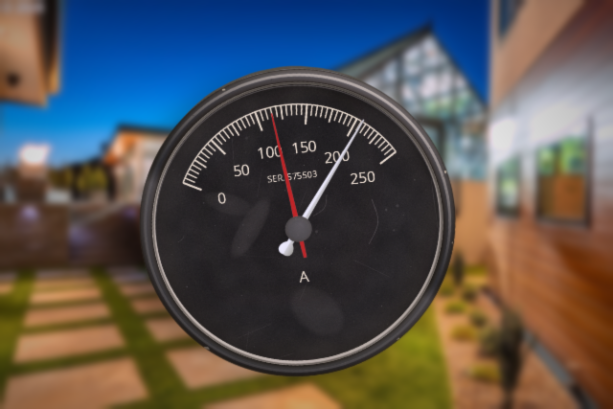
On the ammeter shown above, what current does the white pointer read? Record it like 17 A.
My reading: 205 A
